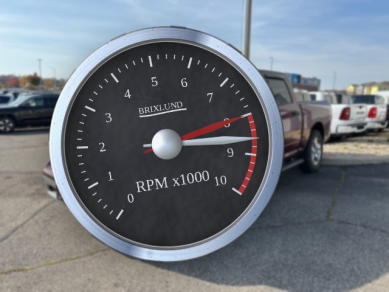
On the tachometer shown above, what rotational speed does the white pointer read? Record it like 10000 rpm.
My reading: 8600 rpm
